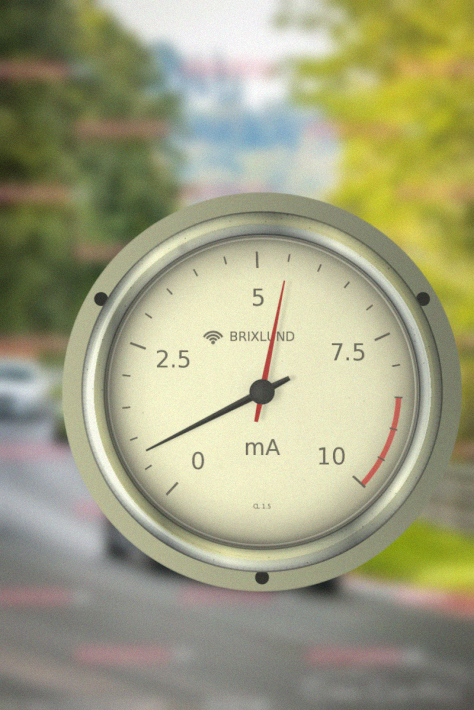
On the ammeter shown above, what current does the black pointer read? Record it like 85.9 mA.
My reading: 0.75 mA
